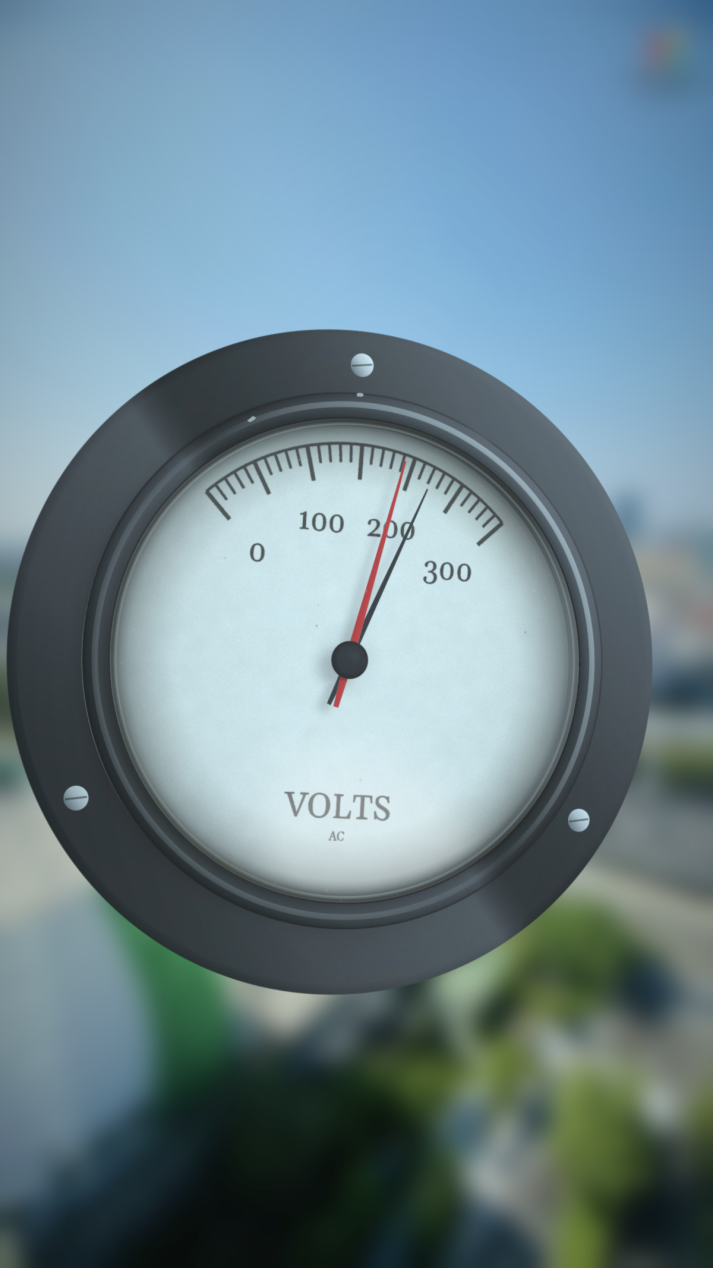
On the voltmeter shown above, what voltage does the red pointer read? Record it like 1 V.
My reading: 190 V
